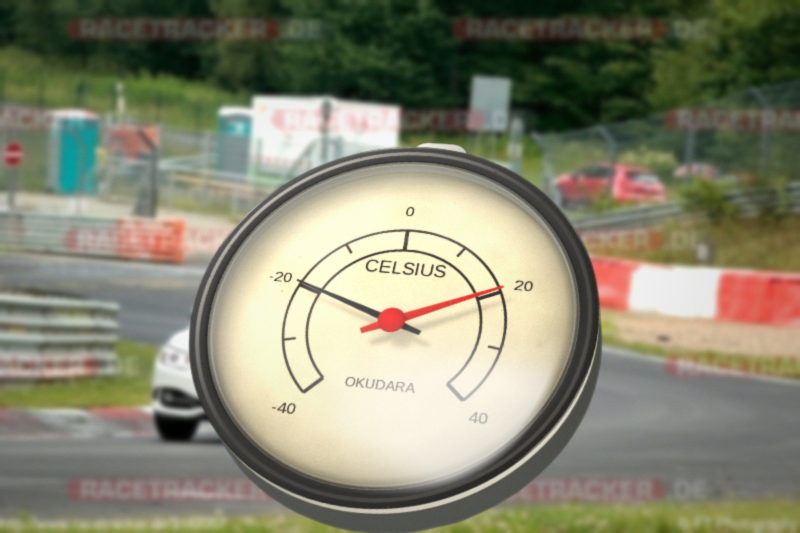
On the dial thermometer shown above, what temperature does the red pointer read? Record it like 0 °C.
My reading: 20 °C
